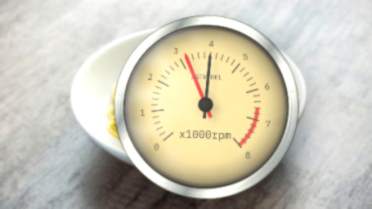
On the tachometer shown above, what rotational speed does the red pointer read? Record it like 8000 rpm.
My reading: 3200 rpm
